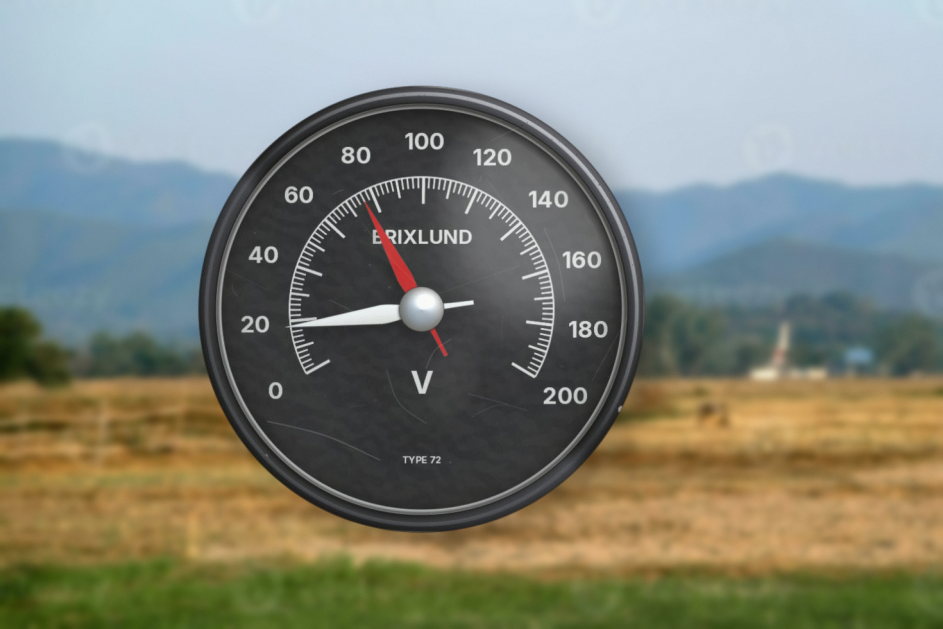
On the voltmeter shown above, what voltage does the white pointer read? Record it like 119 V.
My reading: 18 V
